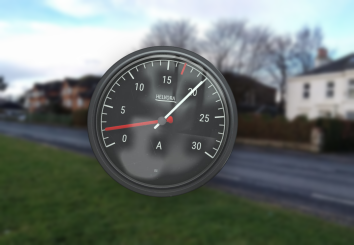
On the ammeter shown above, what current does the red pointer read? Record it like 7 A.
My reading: 2 A
